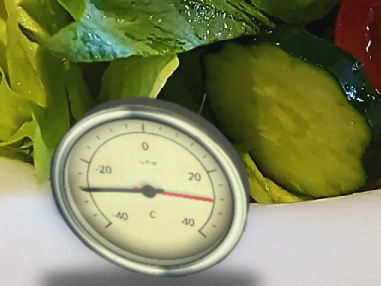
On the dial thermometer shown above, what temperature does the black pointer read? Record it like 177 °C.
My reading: -28 °C
